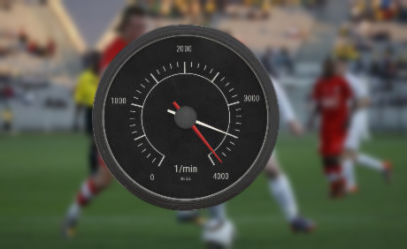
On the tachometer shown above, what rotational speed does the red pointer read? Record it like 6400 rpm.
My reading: 3900 rpm
